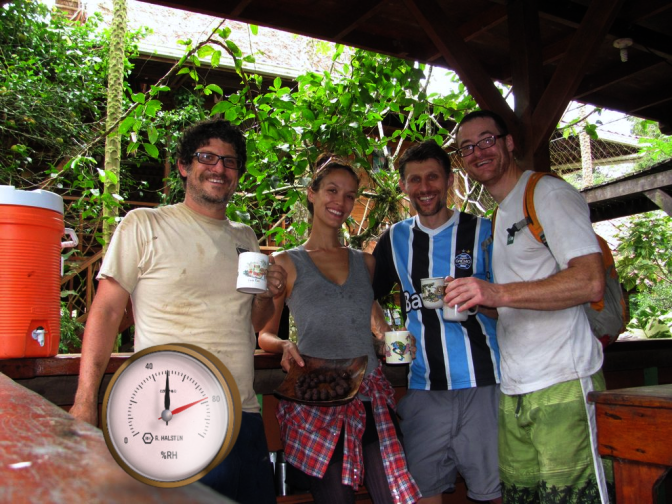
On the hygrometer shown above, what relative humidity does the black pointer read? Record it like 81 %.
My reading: 50 %
